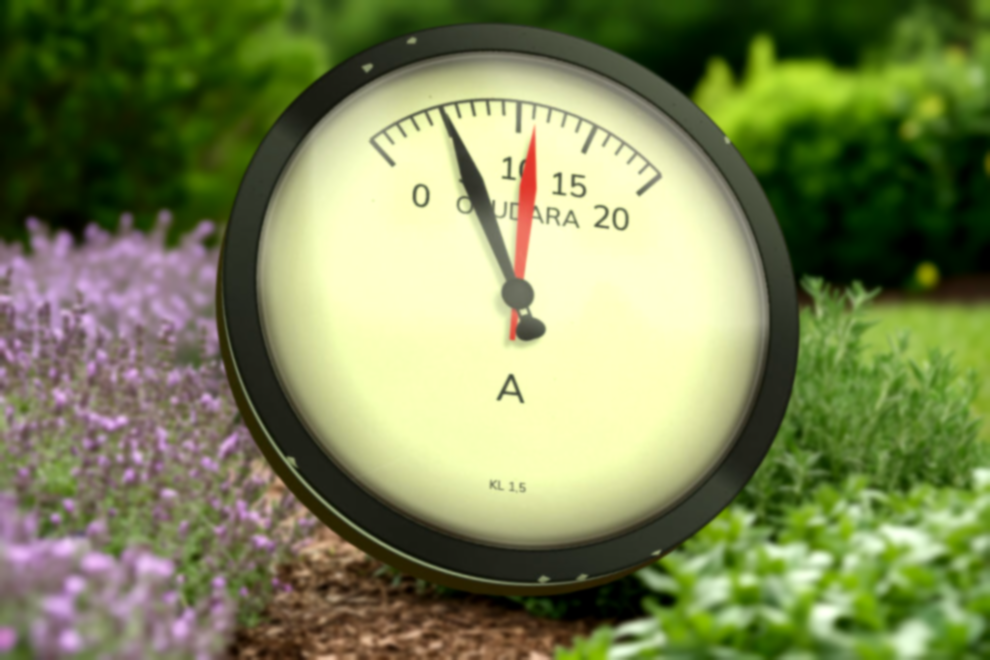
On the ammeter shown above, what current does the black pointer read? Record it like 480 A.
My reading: 5 A
